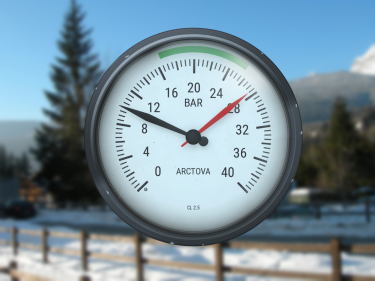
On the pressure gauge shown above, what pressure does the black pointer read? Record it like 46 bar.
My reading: 10 bar
